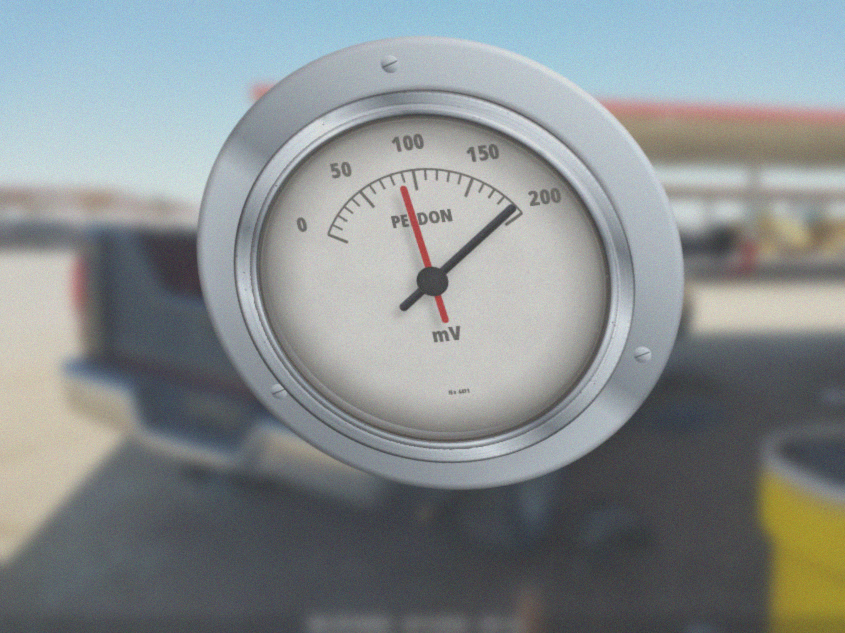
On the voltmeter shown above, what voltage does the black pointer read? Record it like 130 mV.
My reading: 190 mV
